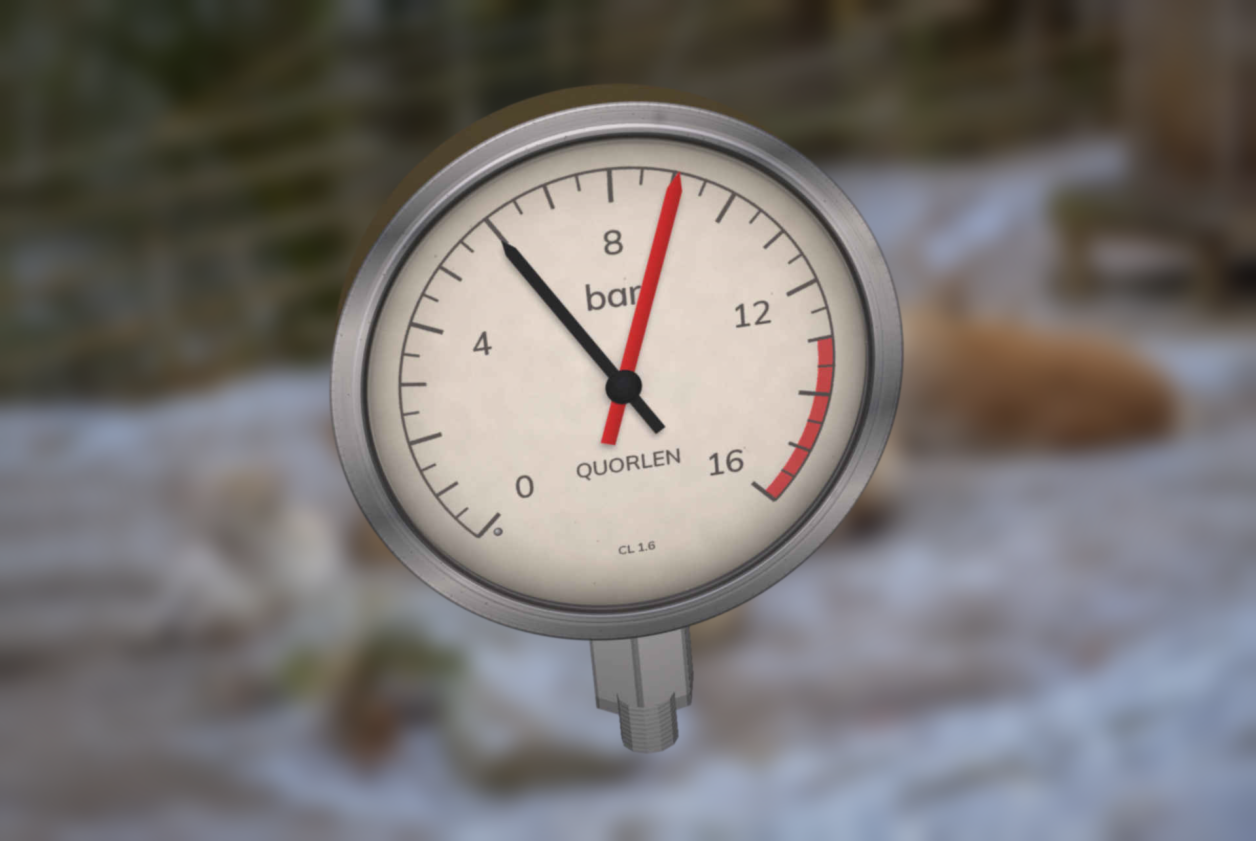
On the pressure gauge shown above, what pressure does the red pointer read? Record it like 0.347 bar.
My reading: 9 bar
